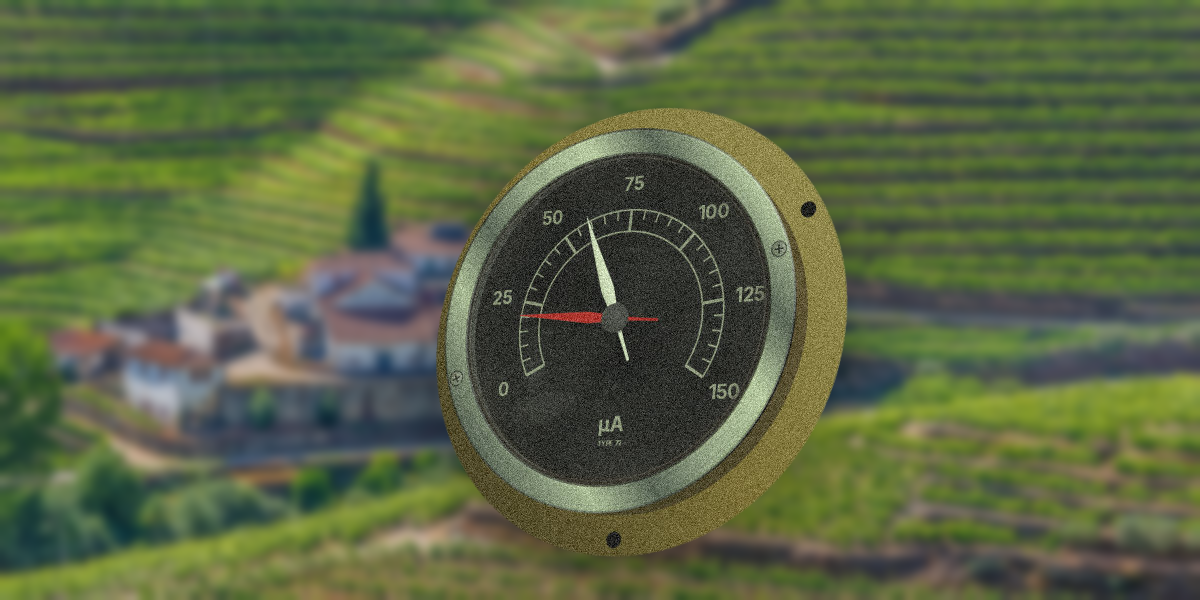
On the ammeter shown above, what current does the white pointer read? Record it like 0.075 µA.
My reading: 60 µA
